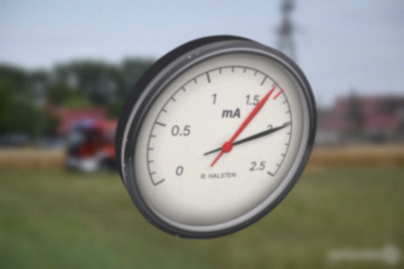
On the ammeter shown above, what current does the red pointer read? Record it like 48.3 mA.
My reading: 1.6 mA
